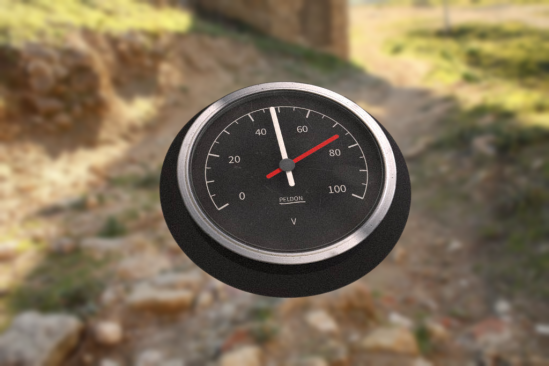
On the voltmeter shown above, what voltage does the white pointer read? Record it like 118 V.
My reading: 47.5 V
